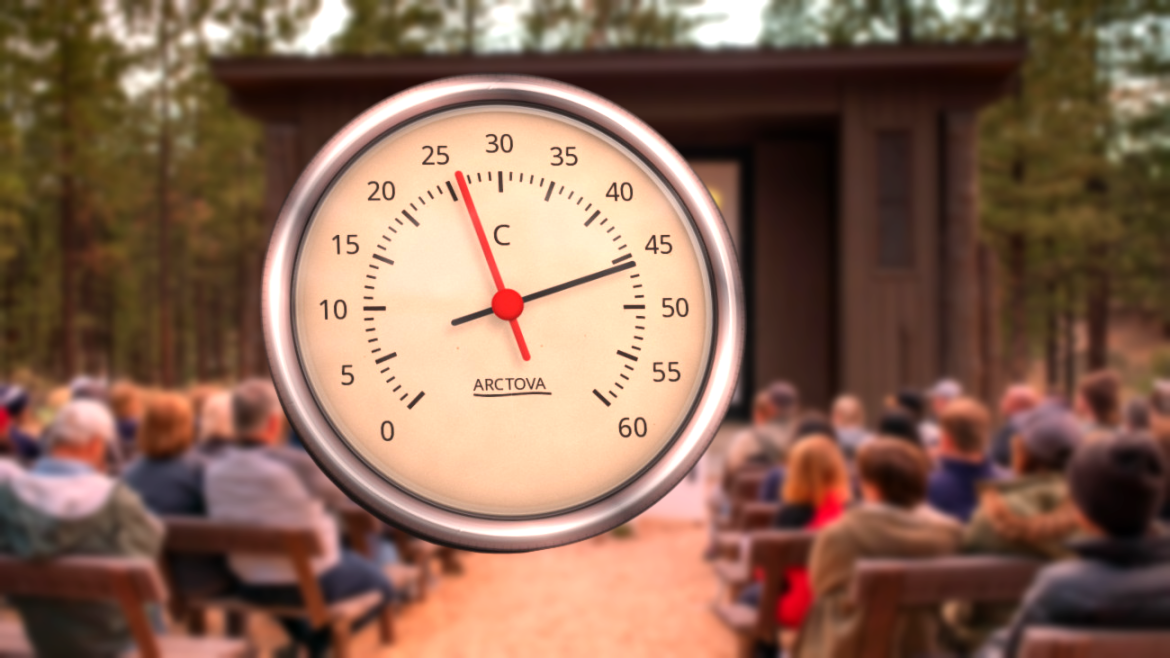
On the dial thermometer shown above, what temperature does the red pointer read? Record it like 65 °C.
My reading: 26 °C
